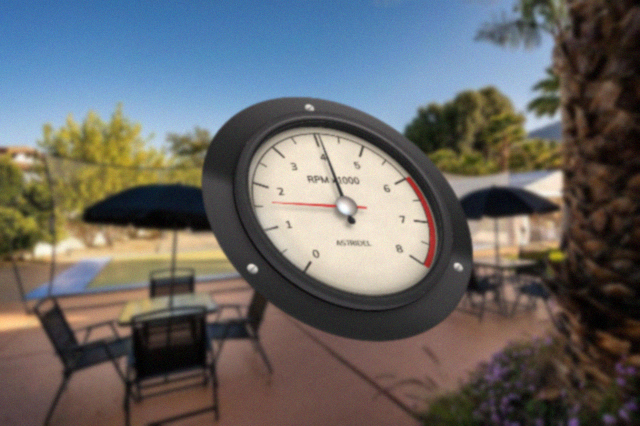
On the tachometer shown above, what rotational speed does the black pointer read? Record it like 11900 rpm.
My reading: 4000 rpm
